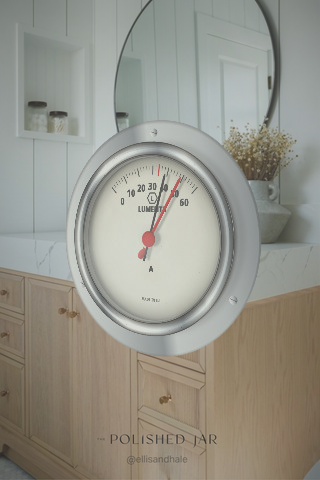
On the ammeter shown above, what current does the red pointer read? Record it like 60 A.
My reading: 50 A
